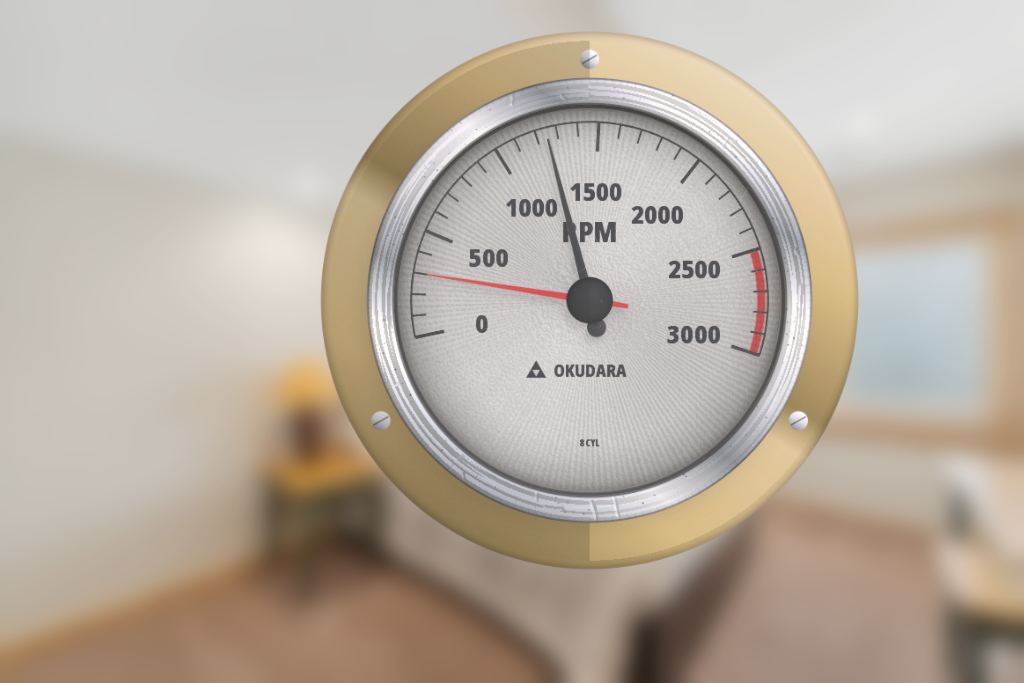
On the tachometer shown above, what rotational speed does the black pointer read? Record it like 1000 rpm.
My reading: 1250 rpm
